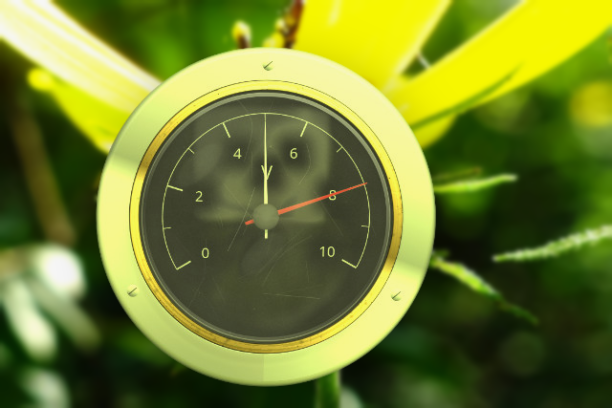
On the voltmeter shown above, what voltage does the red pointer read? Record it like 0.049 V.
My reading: 8 V
